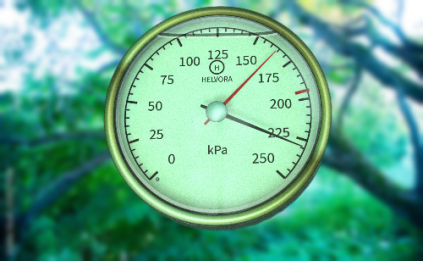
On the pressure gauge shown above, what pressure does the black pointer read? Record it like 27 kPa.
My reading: 230 kPa
